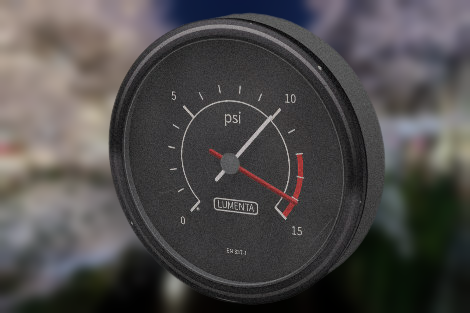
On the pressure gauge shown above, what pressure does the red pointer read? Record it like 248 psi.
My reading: 14 psi
